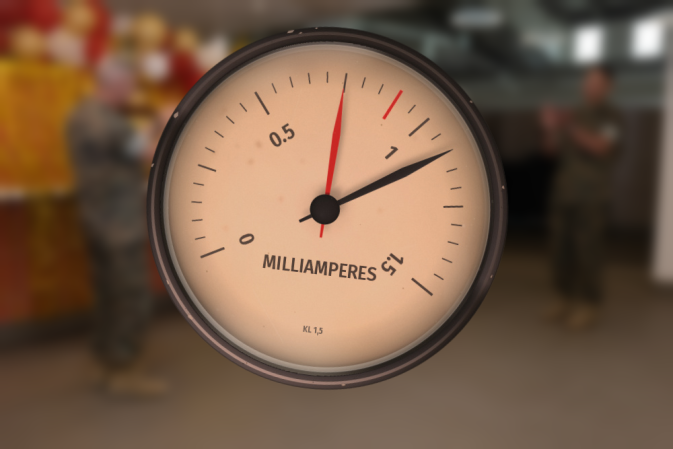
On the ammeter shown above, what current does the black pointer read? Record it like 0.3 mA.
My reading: 1.1 mA
